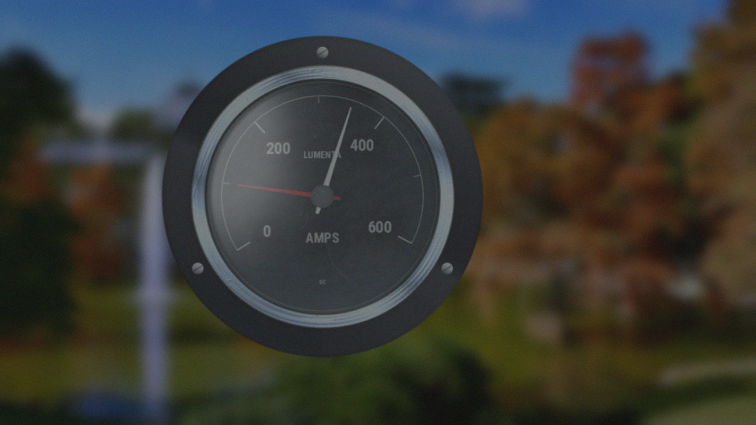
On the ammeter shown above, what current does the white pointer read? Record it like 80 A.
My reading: 350 A
